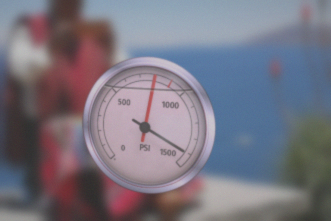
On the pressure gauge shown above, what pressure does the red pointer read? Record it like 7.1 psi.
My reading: 800 psi
